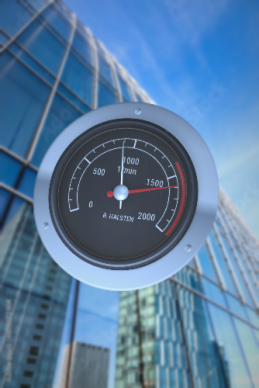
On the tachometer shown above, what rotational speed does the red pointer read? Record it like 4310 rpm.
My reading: 1600 rpm
